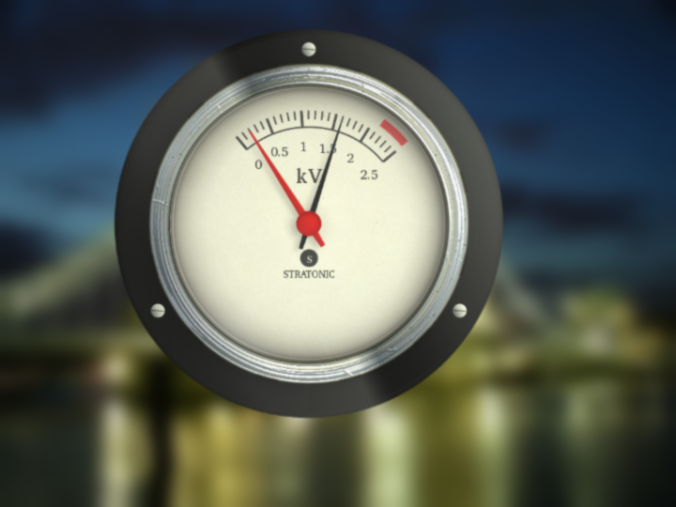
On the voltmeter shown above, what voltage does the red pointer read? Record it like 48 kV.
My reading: 0.2 kV
